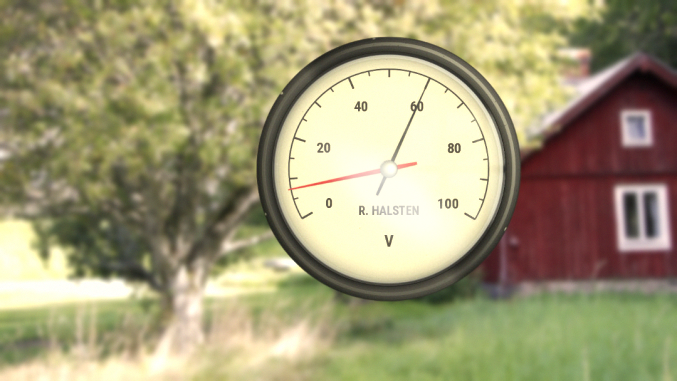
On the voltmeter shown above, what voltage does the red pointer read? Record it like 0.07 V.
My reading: 7.5 V
